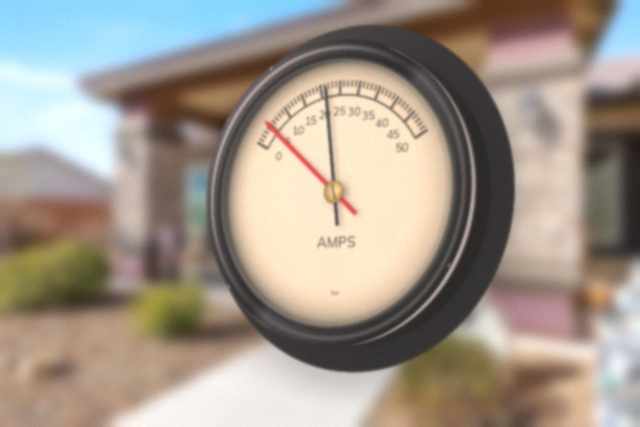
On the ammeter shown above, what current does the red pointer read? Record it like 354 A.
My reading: 5 A
